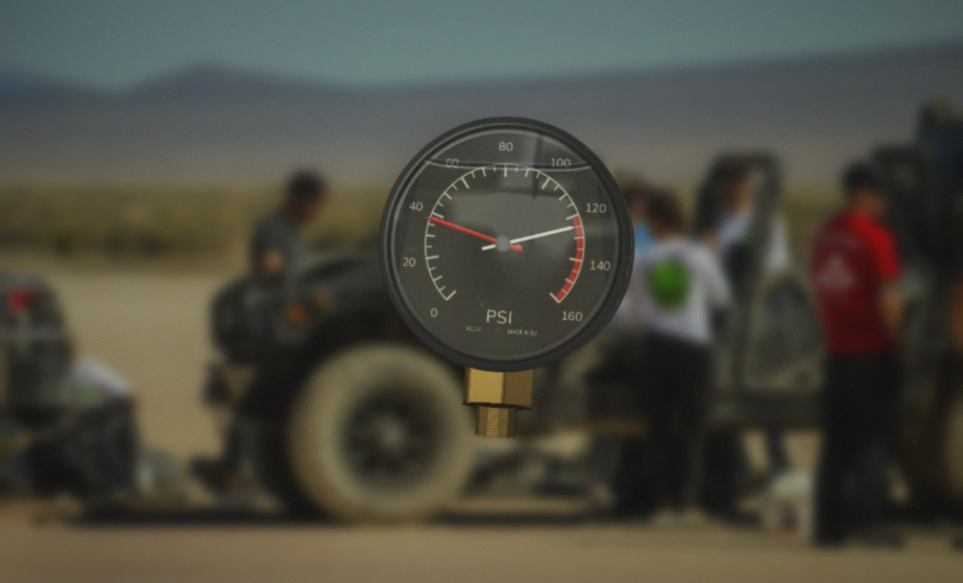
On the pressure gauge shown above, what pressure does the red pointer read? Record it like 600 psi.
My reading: 37.5 psi
